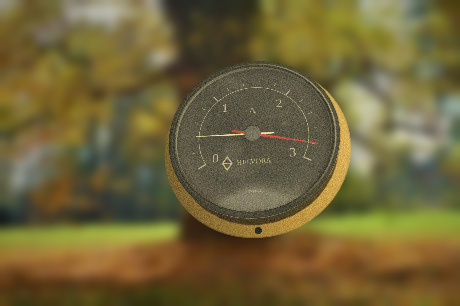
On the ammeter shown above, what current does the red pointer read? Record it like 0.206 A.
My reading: 2.8 A
